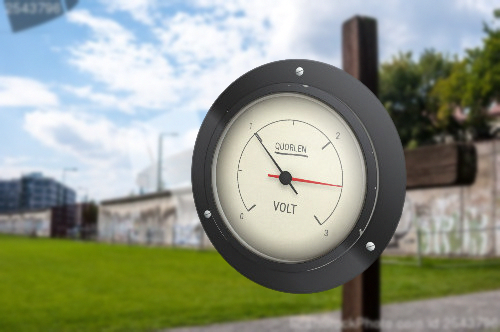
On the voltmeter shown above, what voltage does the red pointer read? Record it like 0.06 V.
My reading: 2.5 V
